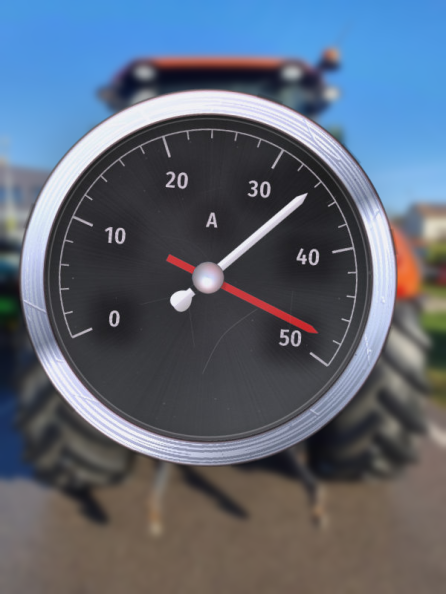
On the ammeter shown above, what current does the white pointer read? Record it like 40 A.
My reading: 34 A
